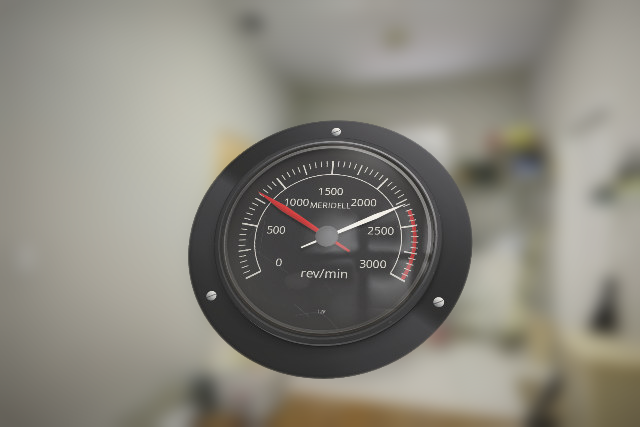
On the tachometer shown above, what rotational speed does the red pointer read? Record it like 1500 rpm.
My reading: 800 rpm
